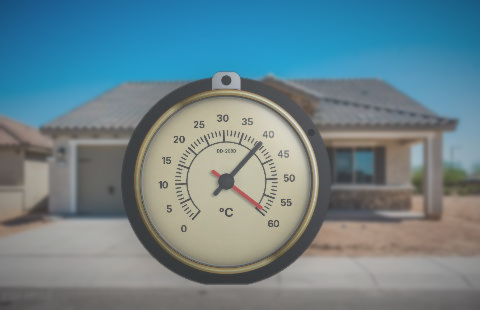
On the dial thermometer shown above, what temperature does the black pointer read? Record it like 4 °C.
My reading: 40 °C
